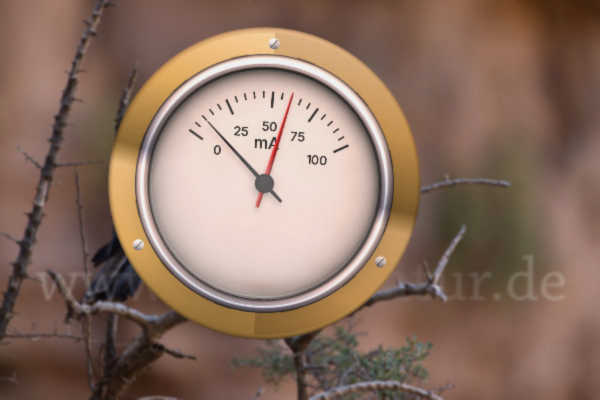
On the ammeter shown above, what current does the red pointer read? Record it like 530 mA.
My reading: 60 mA
